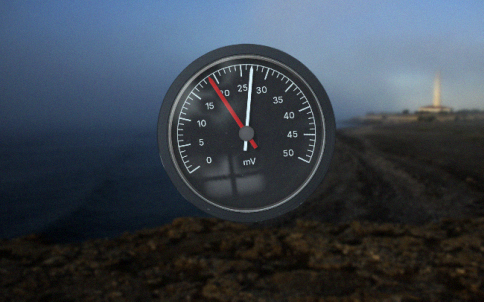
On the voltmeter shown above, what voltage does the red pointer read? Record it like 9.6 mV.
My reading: 19 mV
